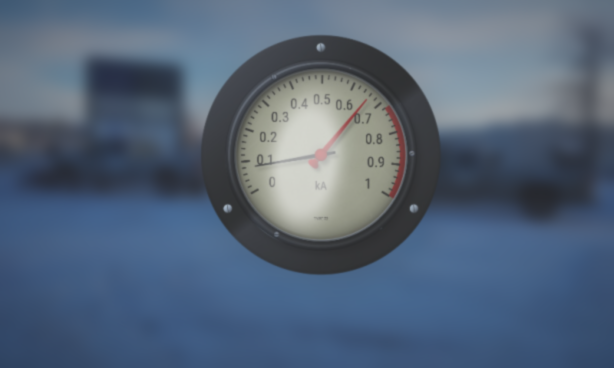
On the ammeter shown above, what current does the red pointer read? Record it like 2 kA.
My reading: 0.66 kA
